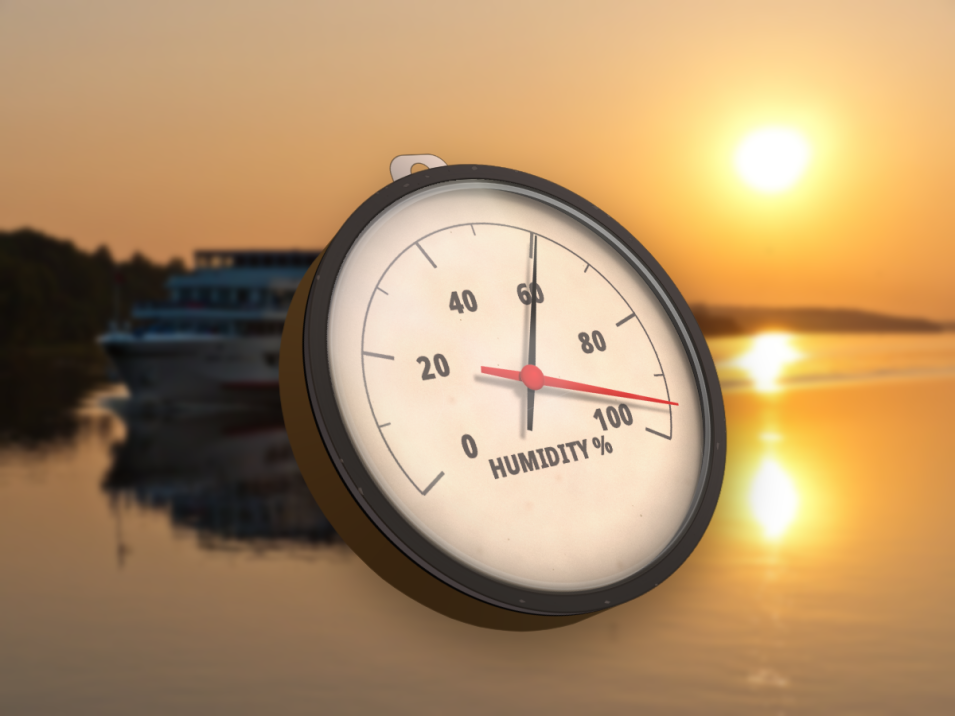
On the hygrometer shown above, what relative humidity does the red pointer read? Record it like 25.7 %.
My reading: 95 %
